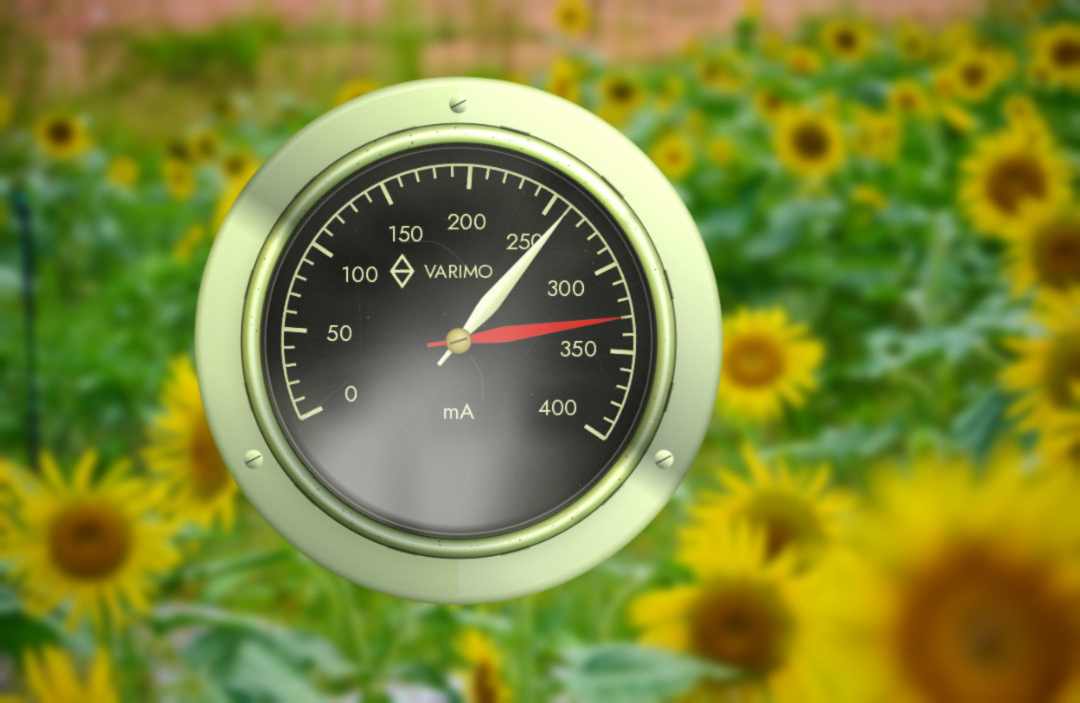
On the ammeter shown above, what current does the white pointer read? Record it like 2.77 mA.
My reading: 260 mA
